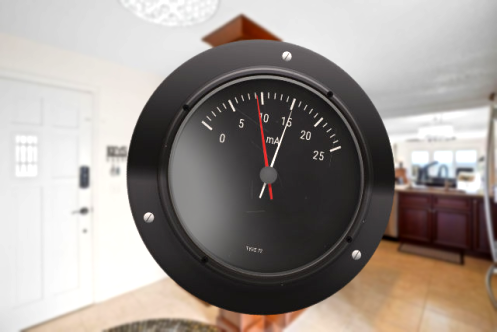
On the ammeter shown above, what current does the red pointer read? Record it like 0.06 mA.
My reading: 9 mA
